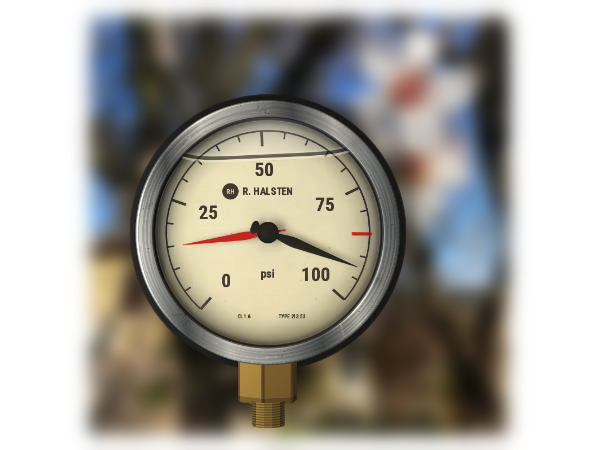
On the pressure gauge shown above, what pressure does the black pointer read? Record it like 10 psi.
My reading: 92.5 psi
